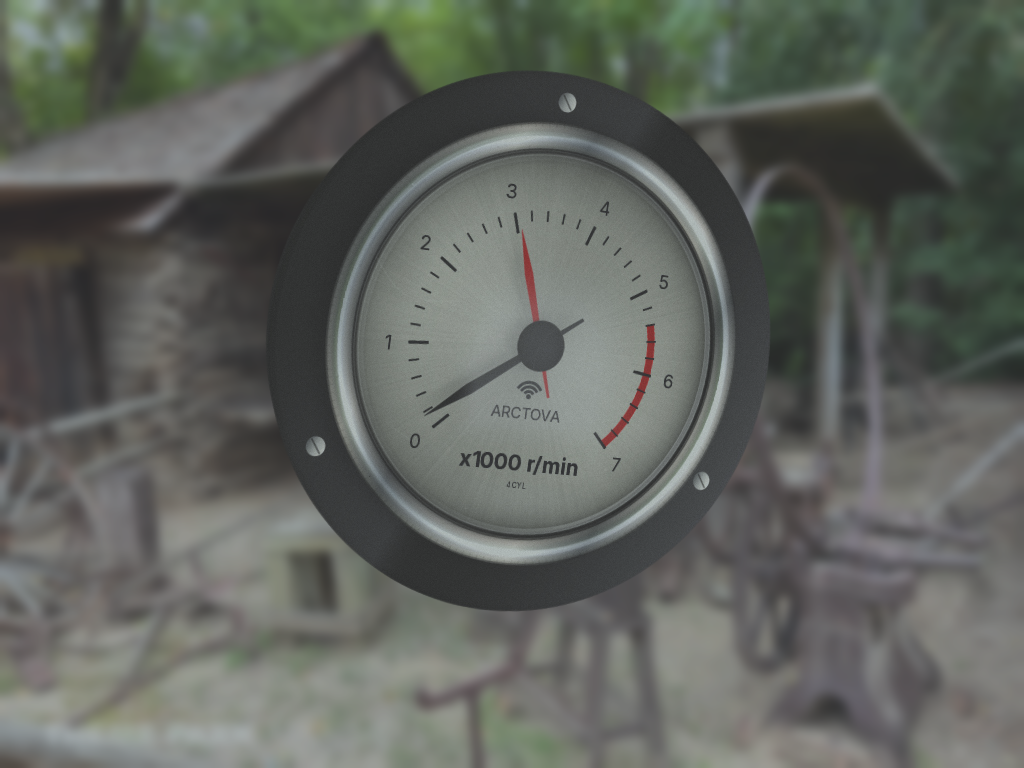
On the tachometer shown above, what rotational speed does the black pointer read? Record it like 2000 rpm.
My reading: 200 rpm
